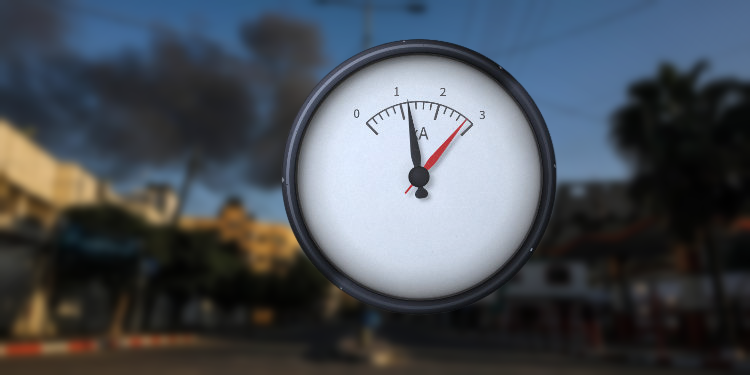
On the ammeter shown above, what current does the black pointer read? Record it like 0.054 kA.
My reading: 1.2 kA
